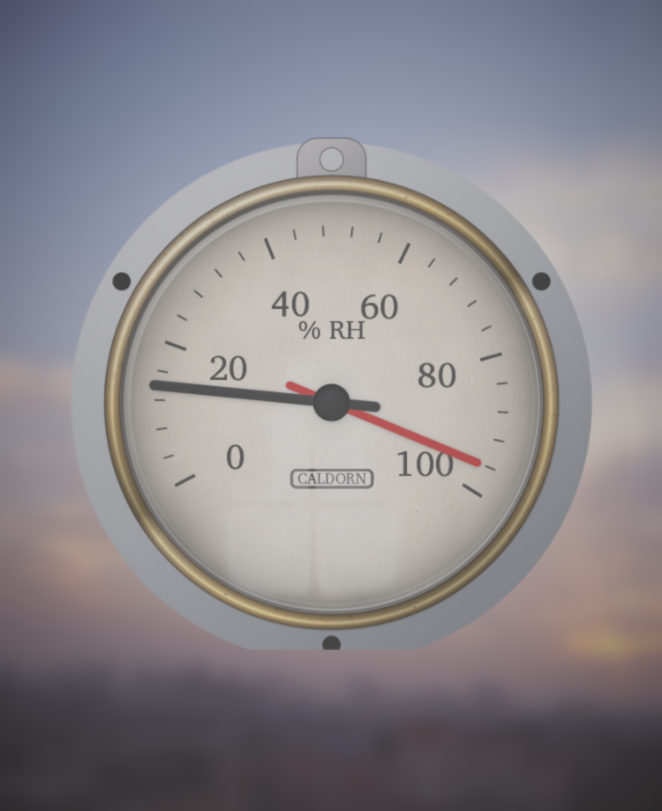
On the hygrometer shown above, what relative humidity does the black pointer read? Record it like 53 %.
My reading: 14 %
